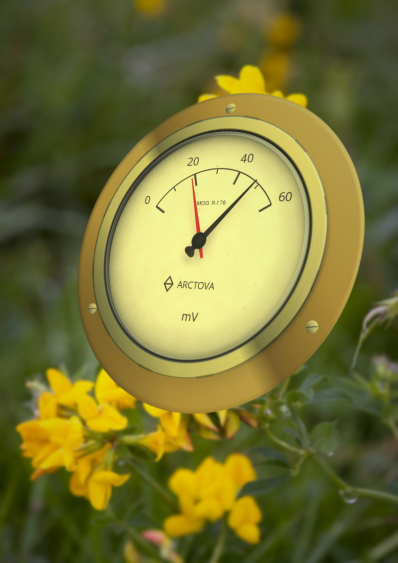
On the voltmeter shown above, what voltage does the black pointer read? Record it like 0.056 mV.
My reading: 50 mV
